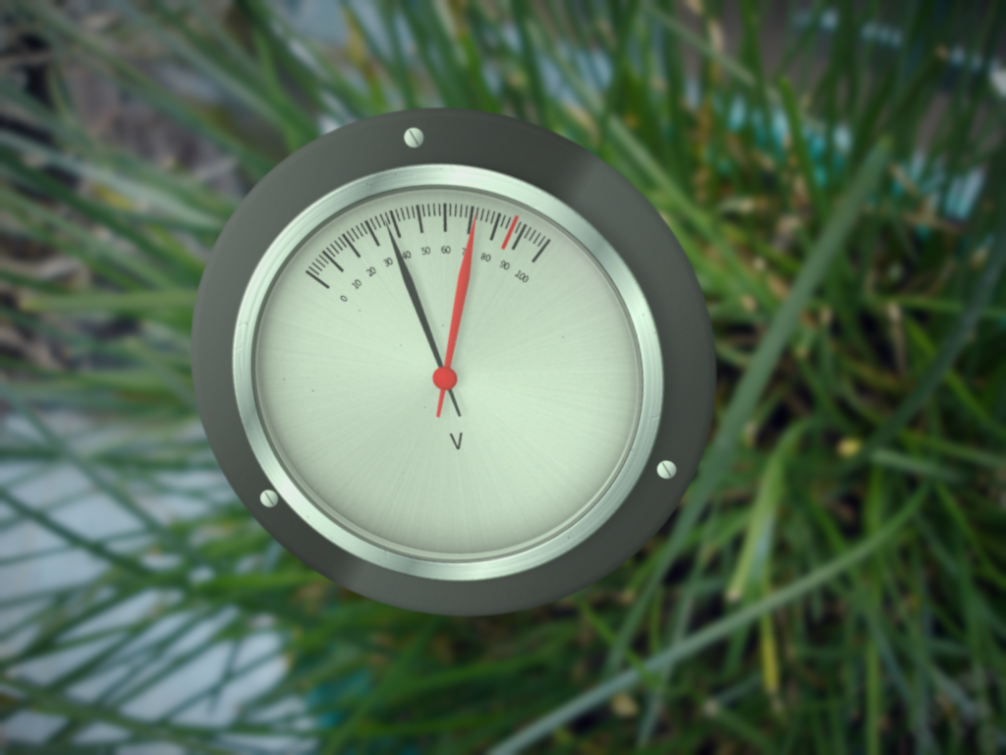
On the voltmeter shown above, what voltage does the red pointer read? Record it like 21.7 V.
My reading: 72 V
